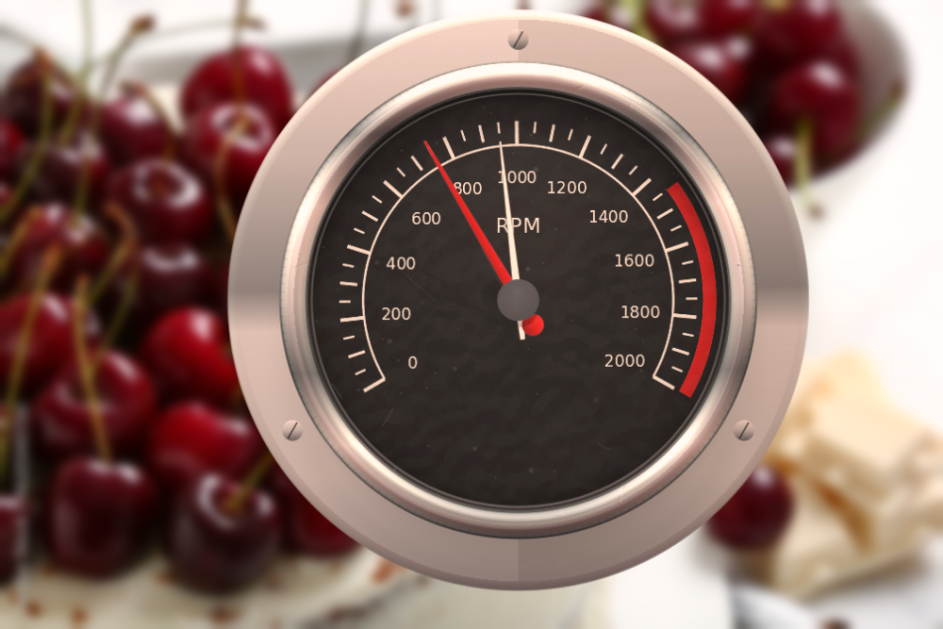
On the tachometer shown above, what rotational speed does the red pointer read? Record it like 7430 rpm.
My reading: 750 rpm
